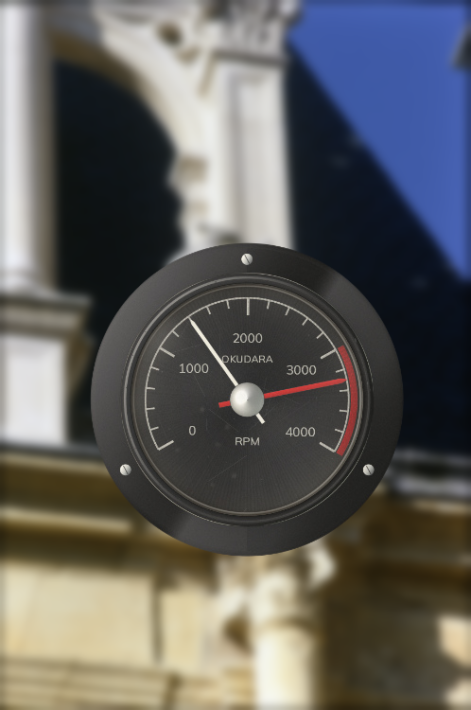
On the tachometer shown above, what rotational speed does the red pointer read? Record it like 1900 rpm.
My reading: 3300 rpm
